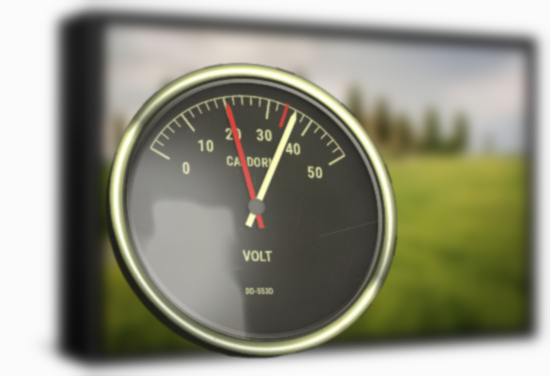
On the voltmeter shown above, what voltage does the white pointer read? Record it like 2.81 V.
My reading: 36 V
